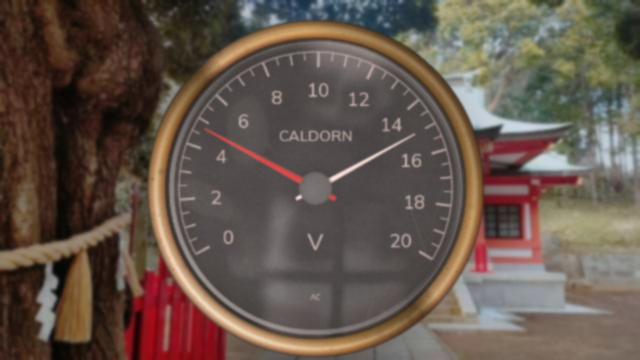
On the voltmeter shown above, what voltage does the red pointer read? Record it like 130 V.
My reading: 4.75 V
